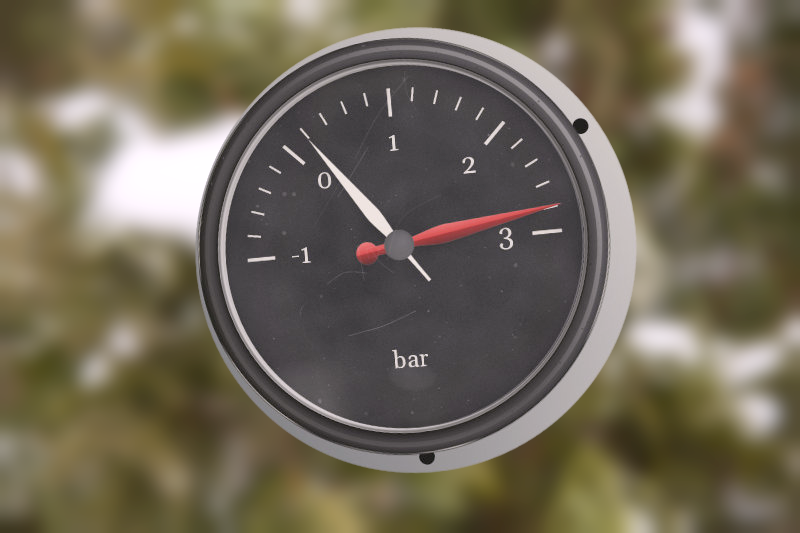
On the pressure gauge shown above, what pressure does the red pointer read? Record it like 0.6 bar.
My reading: 2.8 bar
